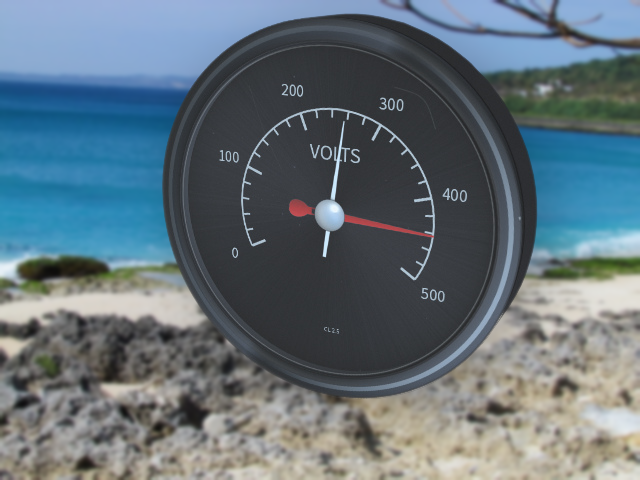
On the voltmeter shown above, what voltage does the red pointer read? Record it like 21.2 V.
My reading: 440 V
